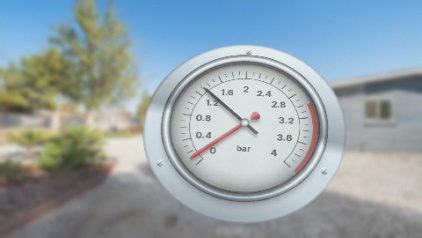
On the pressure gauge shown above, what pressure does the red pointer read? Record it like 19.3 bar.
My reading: 0.1 bar
